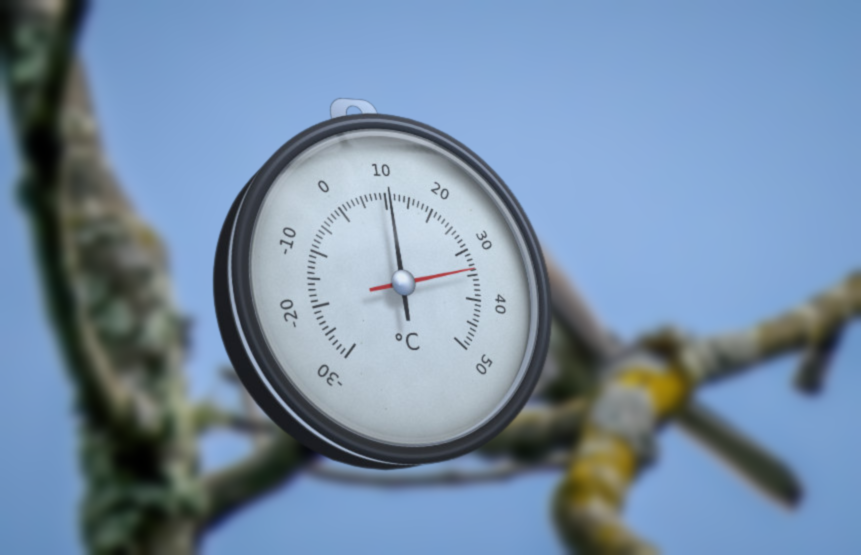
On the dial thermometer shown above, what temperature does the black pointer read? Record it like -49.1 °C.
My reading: 10 °C
